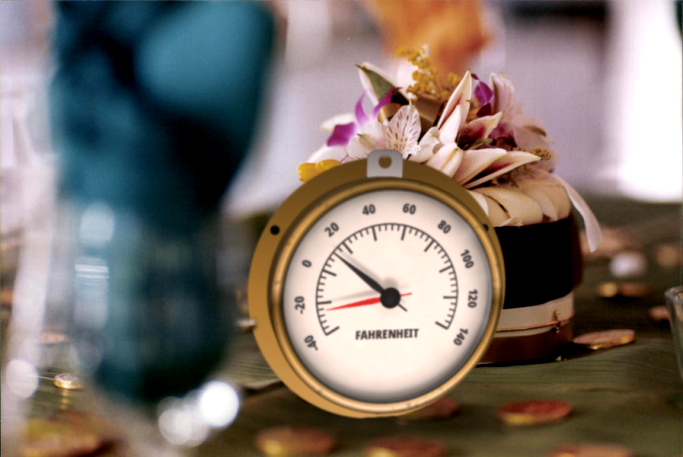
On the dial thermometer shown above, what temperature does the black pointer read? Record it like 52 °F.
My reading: 12 °F
